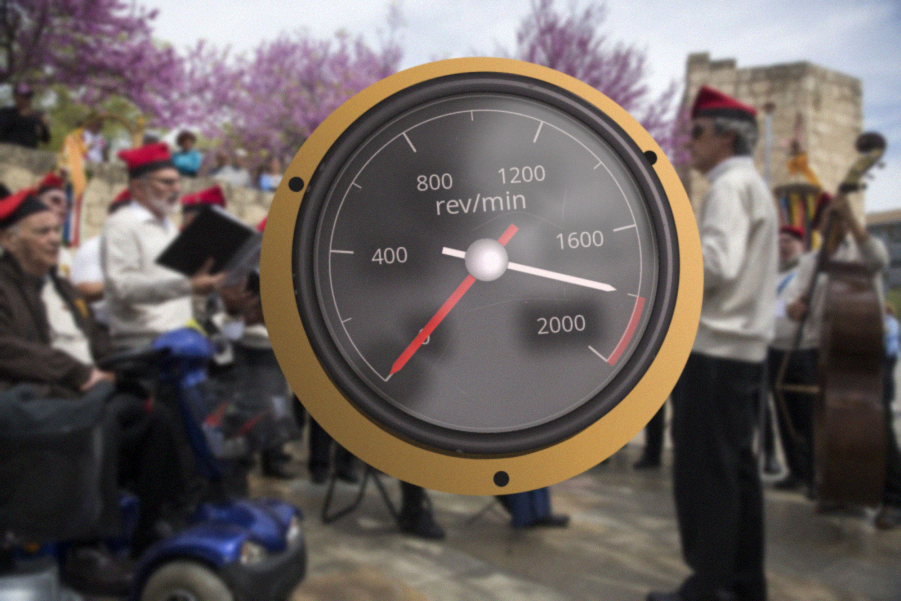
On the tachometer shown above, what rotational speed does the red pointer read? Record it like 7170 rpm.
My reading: 0 rpm
